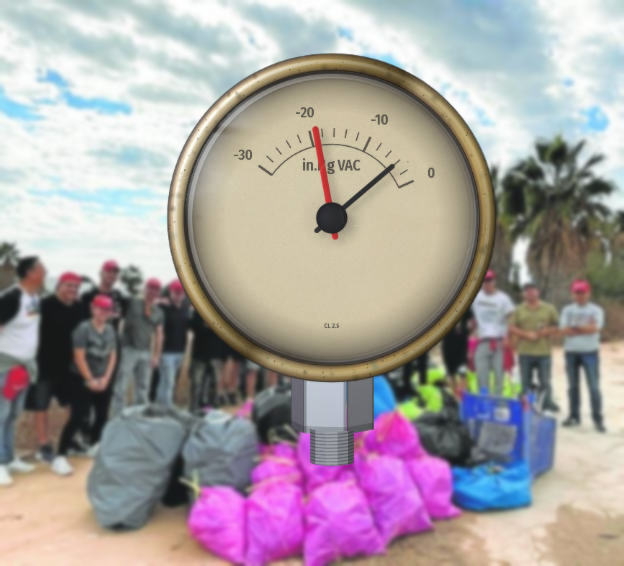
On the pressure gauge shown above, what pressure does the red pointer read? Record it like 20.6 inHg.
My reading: -19 inHg
